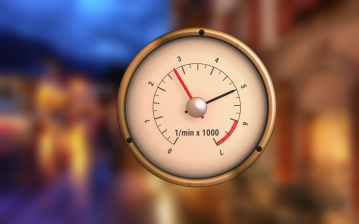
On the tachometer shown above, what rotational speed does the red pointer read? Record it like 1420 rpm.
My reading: 2750 rpm
